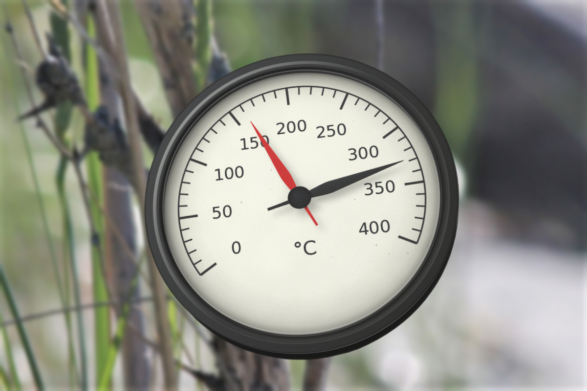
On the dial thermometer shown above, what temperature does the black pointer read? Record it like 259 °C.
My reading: 330 °C
